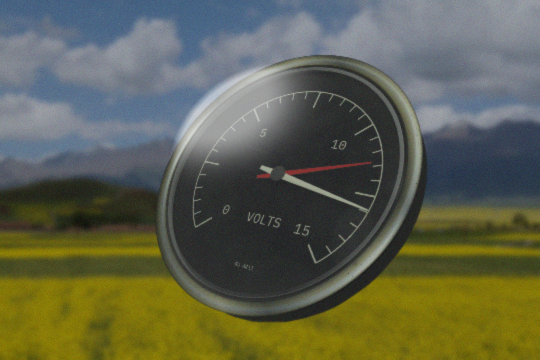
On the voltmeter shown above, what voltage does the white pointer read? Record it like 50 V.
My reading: 13 V
